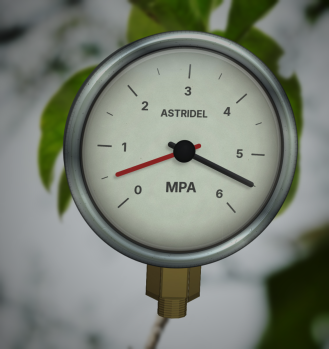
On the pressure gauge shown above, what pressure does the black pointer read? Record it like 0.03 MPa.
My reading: 5.5 MPa
